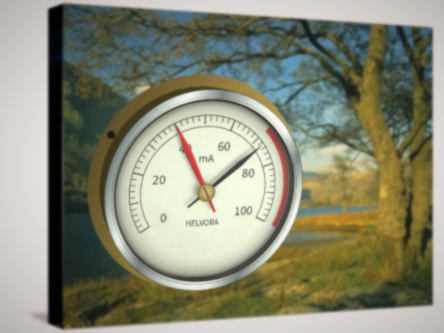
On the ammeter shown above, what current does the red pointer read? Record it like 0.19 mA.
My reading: 40 mA
